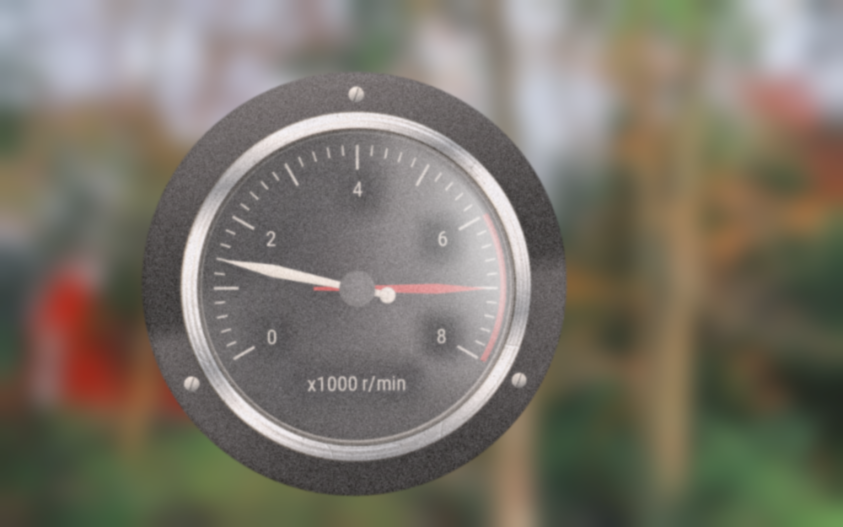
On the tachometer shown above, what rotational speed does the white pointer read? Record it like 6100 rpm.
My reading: 1400 rpm
